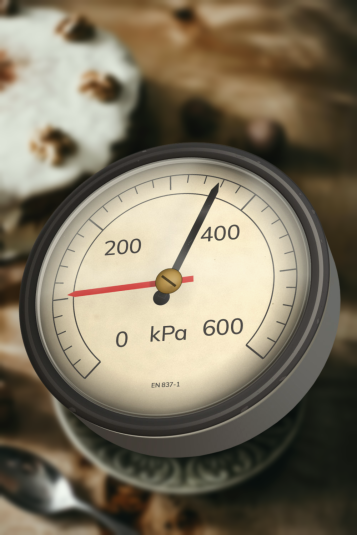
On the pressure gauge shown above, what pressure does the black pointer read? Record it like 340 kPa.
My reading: 360 kPa
